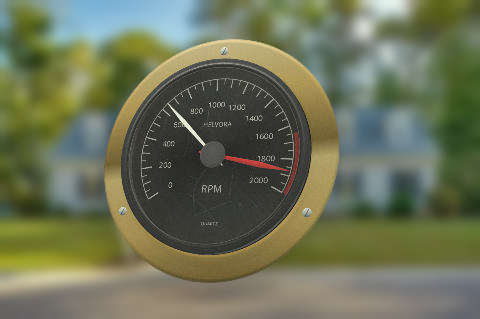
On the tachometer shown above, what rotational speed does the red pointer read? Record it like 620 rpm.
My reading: 1875 rpm
